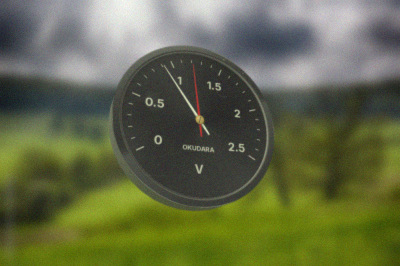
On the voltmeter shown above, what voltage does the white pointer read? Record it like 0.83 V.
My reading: 0.9 V
